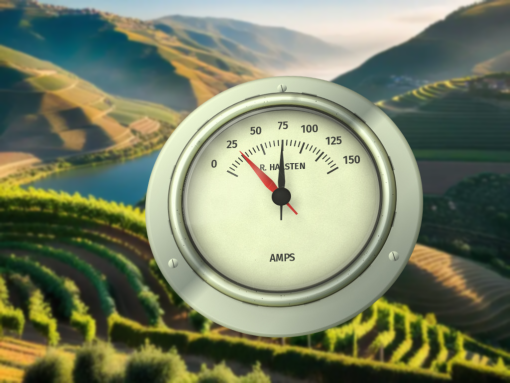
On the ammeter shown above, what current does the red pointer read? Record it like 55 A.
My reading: 25 A
